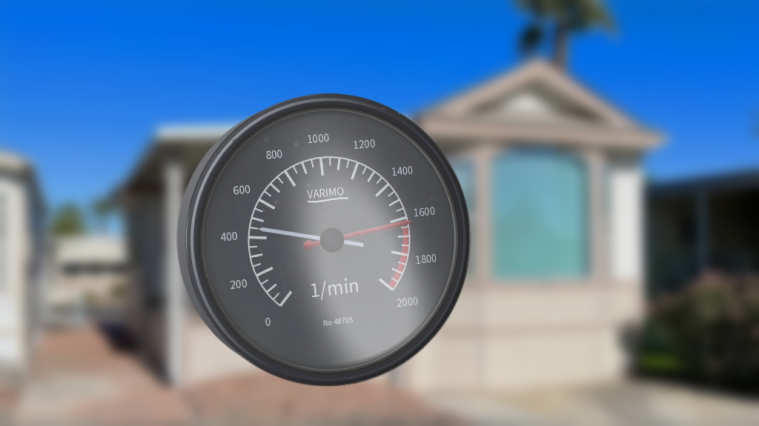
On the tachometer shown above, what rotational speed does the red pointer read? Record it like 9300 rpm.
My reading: 1625 rpm
